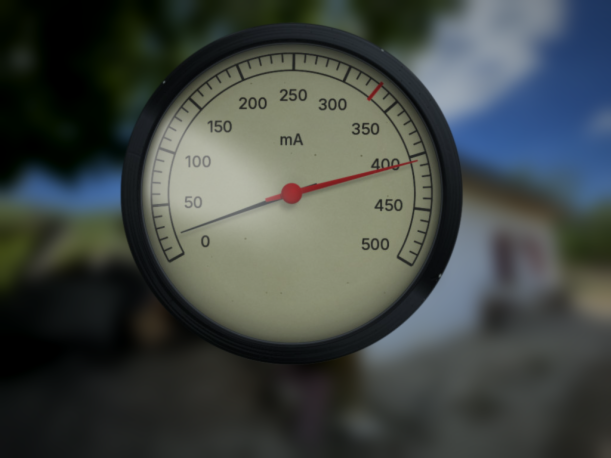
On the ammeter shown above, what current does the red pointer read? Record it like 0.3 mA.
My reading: 405 mA
